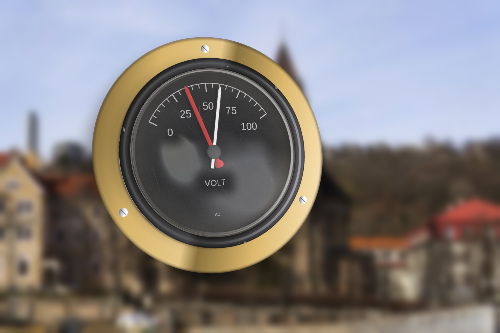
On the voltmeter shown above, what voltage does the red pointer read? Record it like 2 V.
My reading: 35 V
